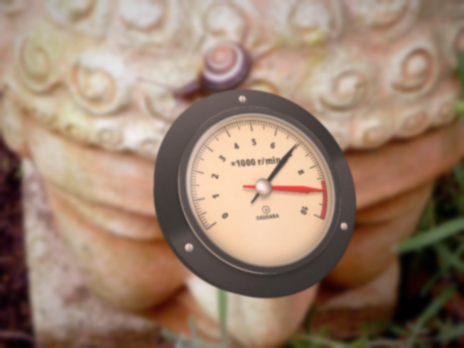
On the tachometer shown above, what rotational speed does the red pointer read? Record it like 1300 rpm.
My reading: 9000 rpm
